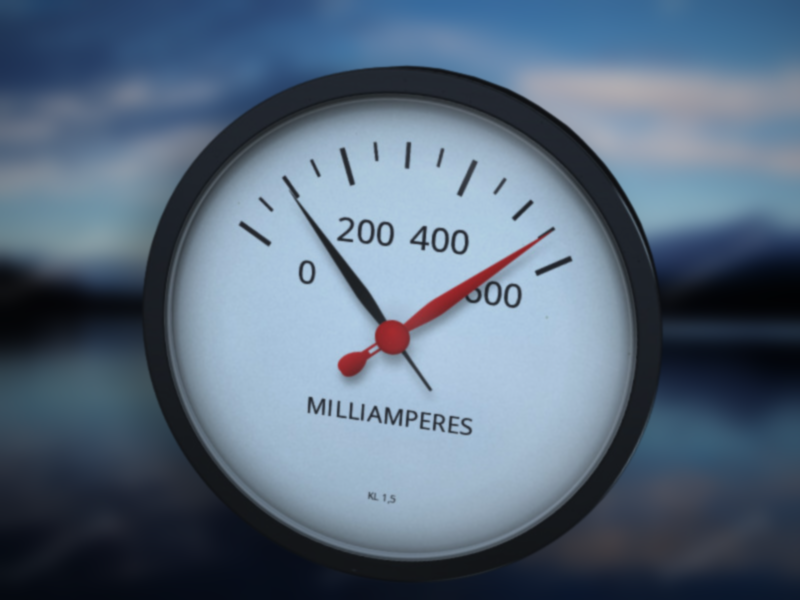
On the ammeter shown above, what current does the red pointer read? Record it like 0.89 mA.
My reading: 550 mA
